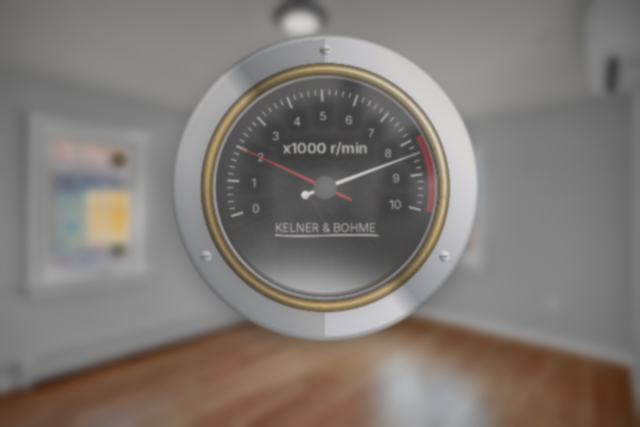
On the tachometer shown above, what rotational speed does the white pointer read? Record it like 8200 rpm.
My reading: 8400 rpm
